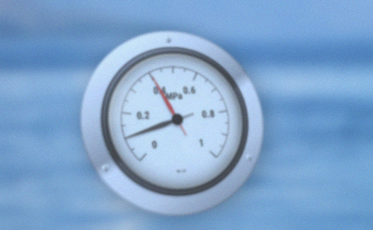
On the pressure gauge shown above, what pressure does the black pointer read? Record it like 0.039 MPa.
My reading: 0.1 MPa
